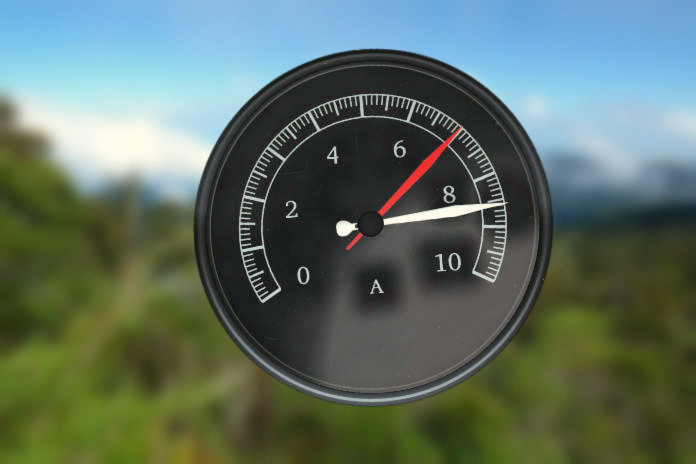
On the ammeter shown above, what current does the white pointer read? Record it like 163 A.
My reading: 8.6 A
